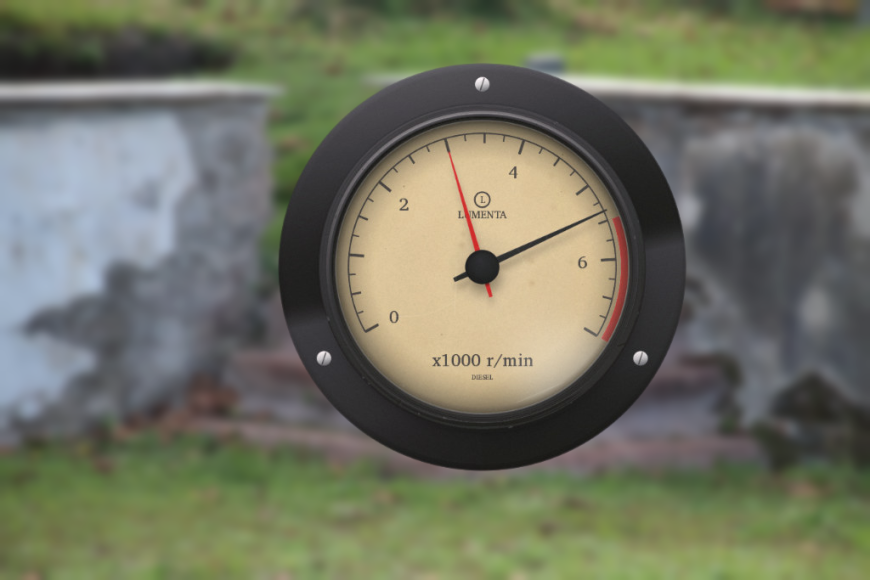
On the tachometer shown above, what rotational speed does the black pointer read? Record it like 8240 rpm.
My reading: 5375 rpm
